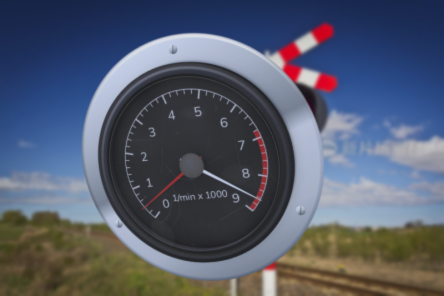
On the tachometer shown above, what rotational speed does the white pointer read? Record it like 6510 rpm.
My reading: 8600 rpm
